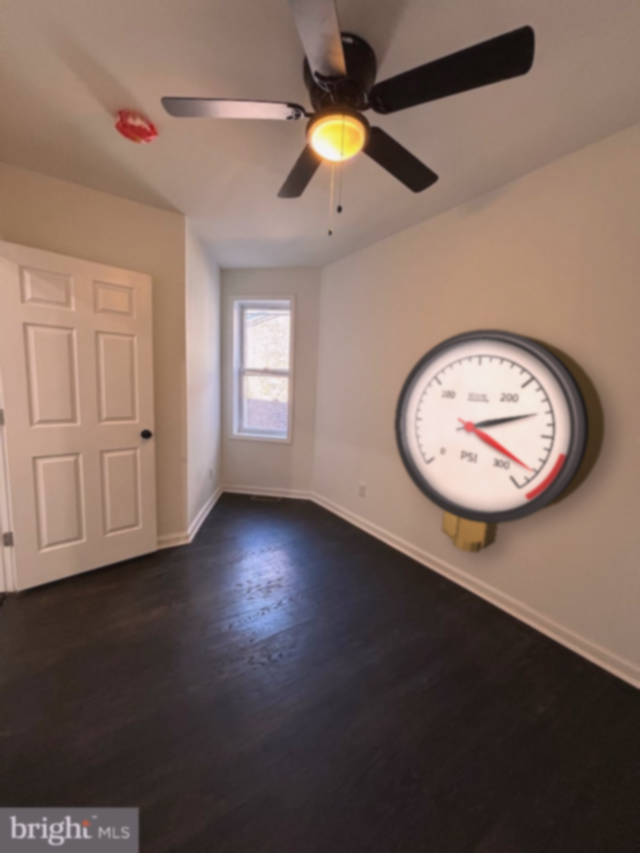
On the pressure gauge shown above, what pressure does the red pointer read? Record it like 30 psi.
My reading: 280 psi
